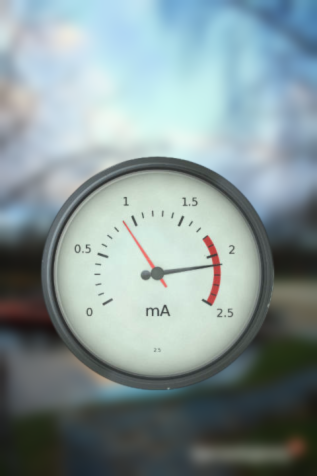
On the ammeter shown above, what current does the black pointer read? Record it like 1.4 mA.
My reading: 2.1 mA
